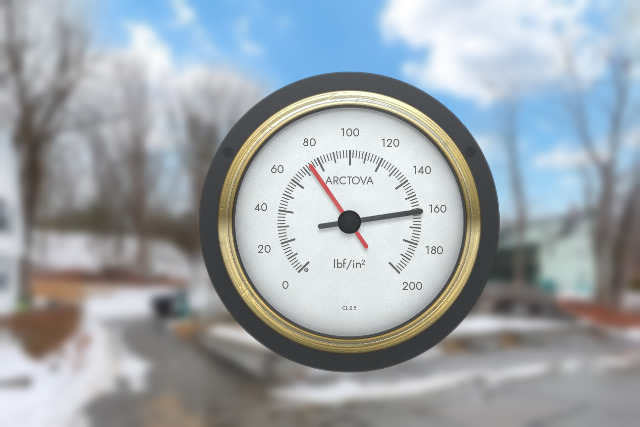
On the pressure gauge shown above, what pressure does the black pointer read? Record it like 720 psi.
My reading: 160 psi
